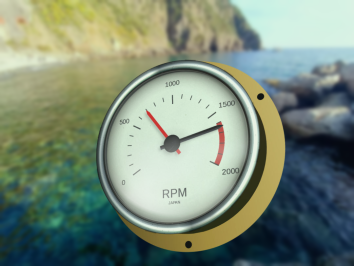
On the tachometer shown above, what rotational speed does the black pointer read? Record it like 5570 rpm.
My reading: 1650 rpm
